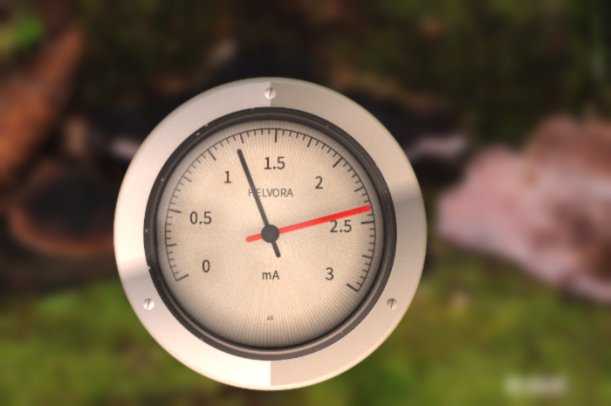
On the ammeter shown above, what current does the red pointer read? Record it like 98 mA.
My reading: 2.4 mA
